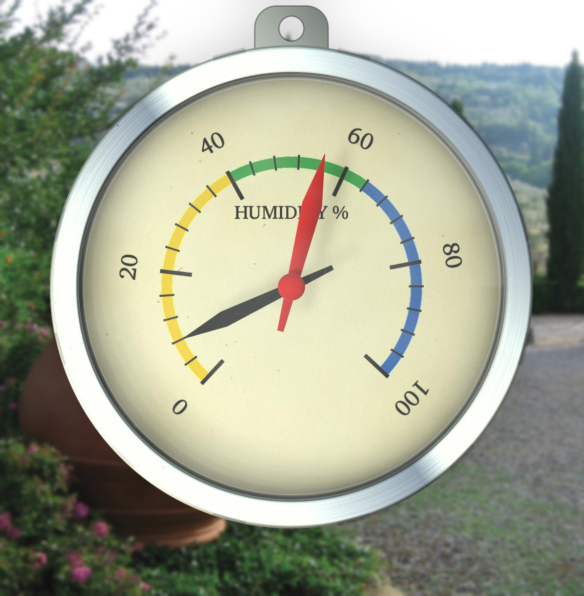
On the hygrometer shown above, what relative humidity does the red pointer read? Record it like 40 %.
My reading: 56 %
